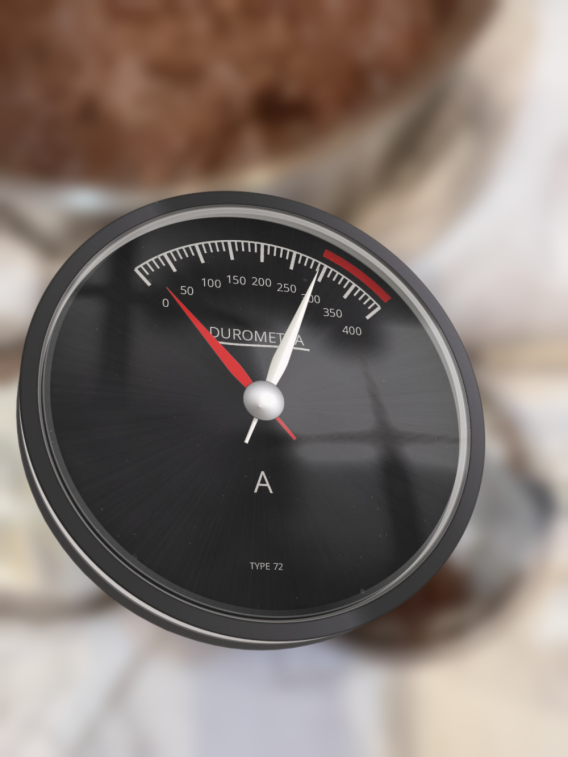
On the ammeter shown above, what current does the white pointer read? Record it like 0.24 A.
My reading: 290 A
